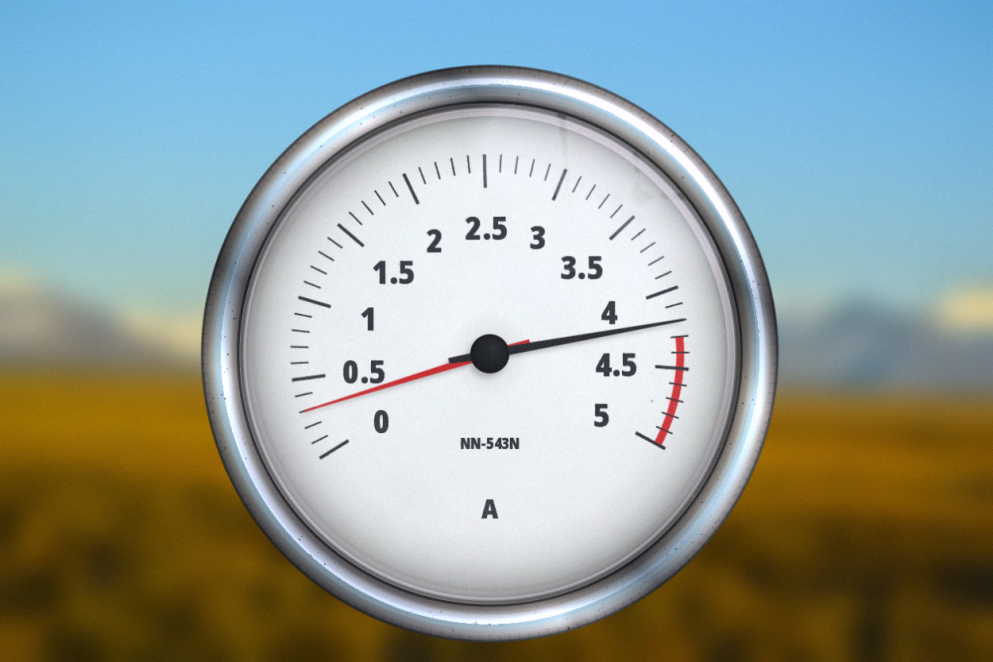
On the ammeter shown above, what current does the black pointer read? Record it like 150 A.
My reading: 4.2 A
